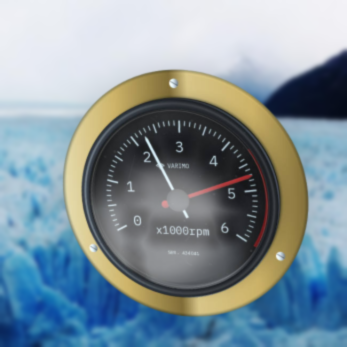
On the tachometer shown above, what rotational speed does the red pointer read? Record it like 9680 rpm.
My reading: 4700 rpm
